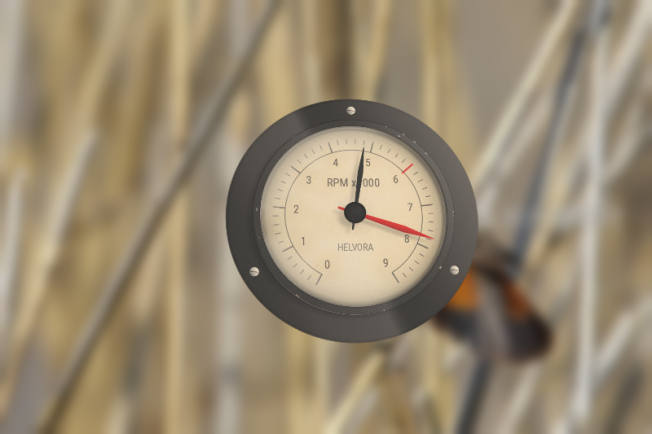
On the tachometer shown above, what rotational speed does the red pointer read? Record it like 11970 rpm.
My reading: 7800 rpm
